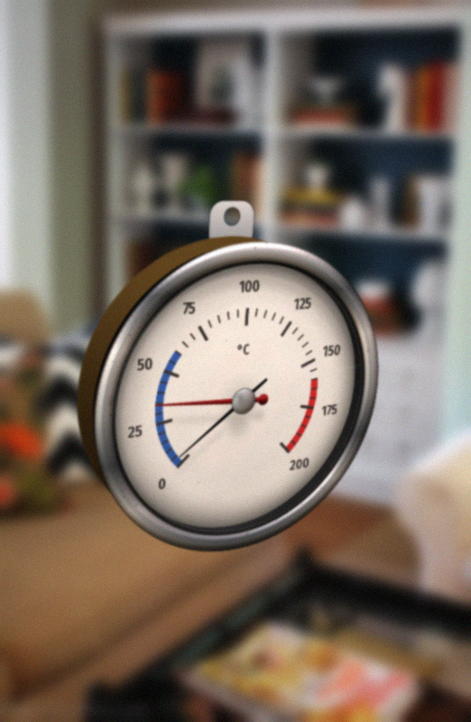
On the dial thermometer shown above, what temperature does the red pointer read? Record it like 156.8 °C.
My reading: 35 °C
